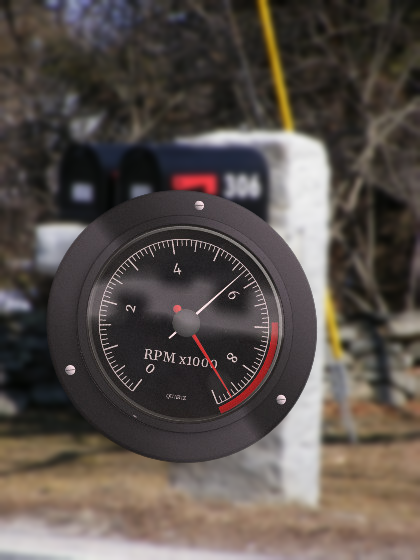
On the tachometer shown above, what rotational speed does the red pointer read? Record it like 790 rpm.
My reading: 8700 rpm
